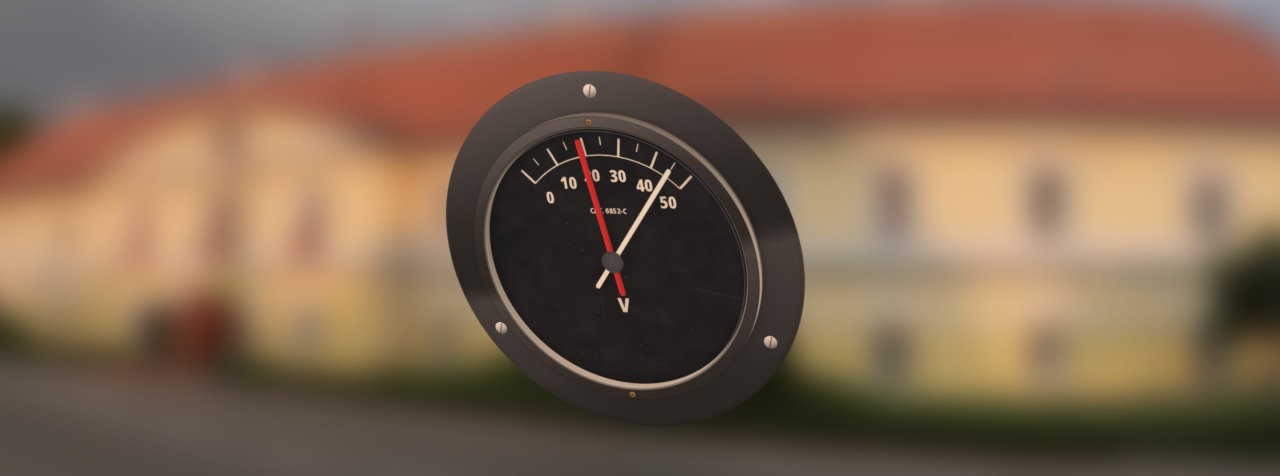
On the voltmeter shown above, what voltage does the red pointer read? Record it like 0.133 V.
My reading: 20 V
